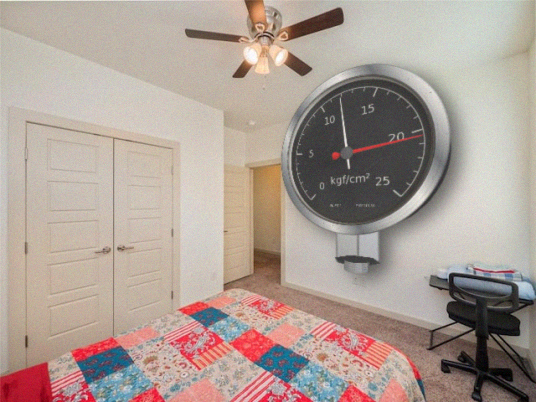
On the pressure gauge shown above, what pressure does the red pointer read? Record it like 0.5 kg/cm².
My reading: 20.5 kg/cm²
